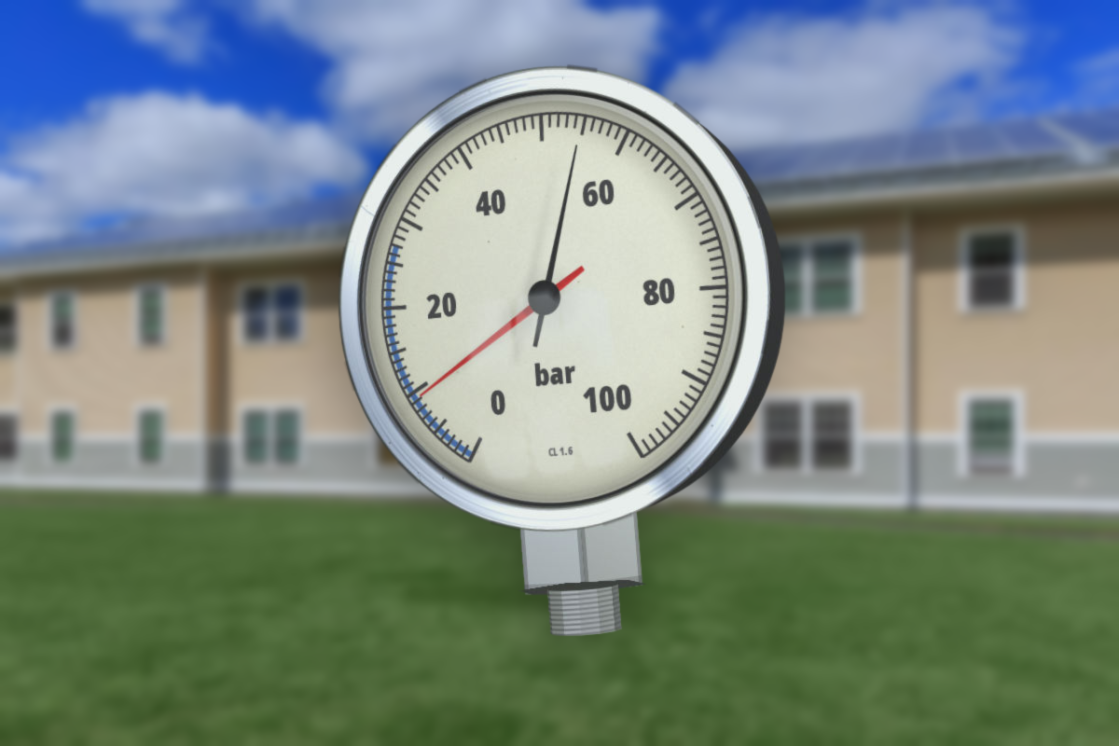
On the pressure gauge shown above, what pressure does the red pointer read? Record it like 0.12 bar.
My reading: 9 bar
